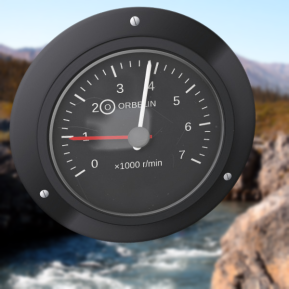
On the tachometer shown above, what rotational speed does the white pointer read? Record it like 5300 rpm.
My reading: 3800 rpm
